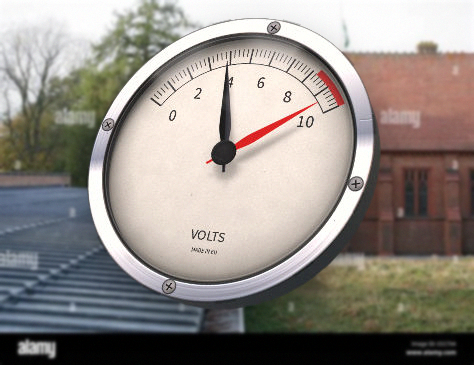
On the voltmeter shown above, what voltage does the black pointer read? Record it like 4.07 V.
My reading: 4 V
